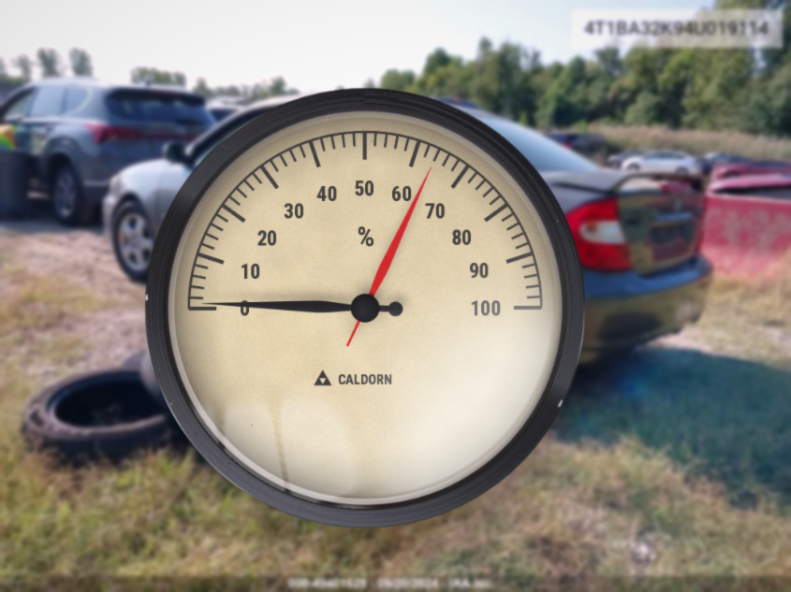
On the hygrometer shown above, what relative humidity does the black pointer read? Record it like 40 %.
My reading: 1 %
